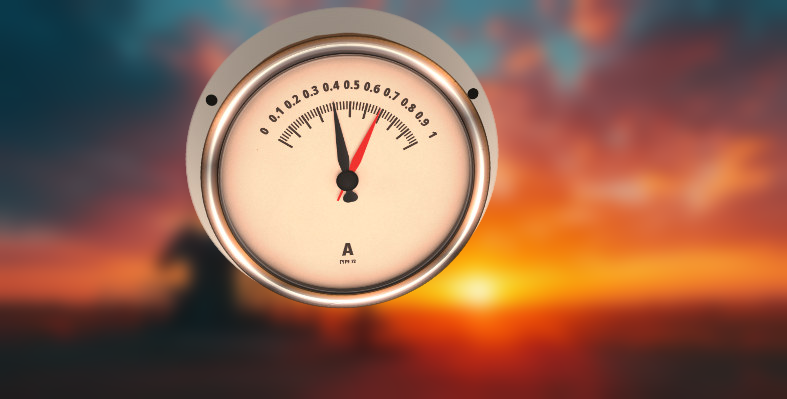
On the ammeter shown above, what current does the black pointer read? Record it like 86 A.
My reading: 0.4 A
